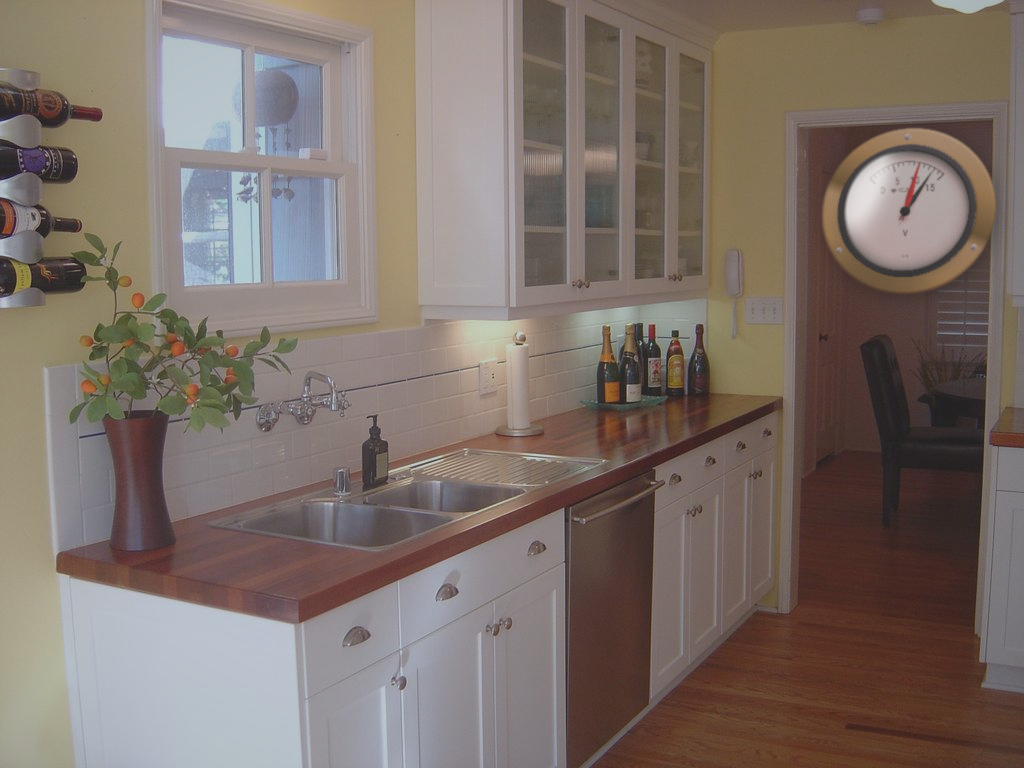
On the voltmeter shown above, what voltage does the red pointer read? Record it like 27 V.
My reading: 10 V
